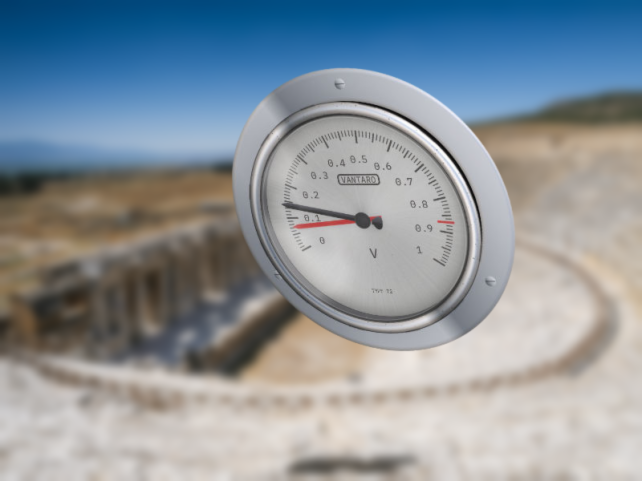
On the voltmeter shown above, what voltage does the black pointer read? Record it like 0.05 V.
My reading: 0.15 V
